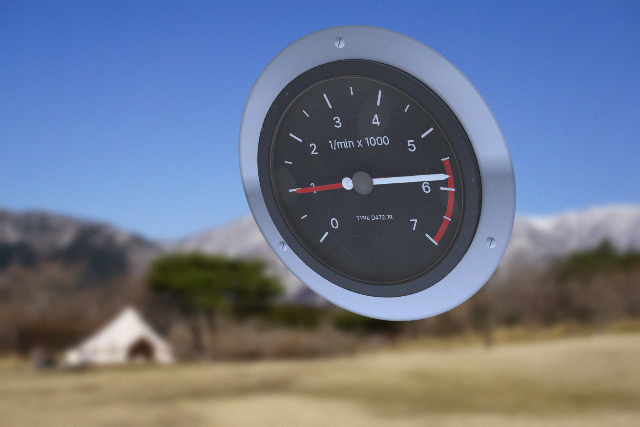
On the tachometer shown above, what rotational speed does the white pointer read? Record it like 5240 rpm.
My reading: 5750 rpm
